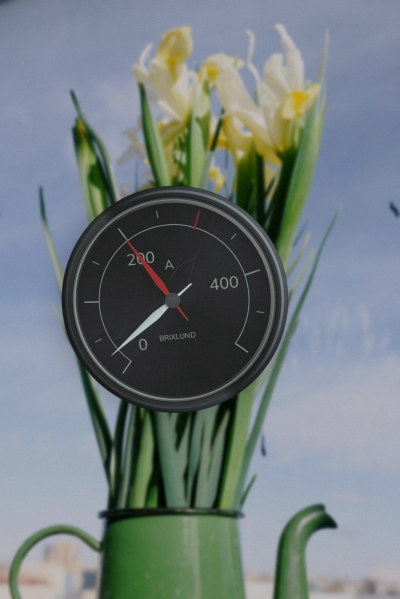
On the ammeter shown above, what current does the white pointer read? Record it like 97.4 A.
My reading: 25 A
